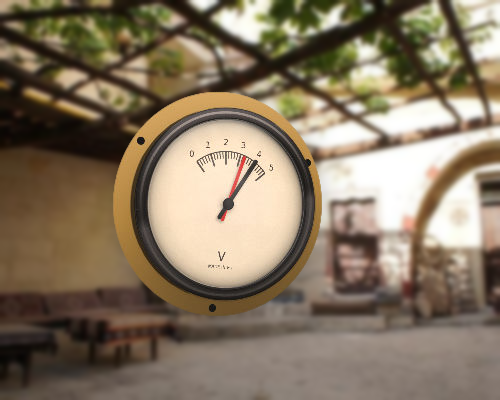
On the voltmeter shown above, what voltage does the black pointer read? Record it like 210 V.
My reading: 4 V
